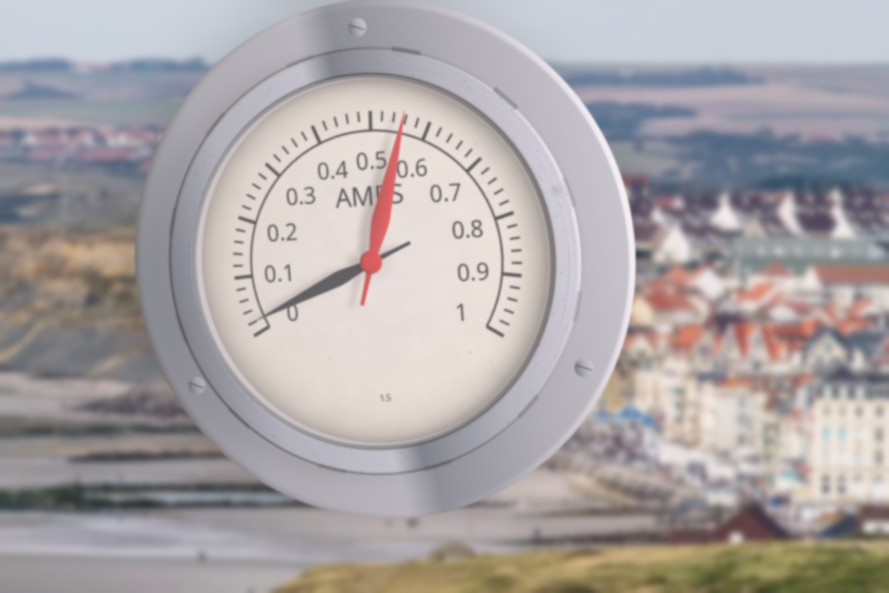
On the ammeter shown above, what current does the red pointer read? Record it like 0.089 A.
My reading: 0.56 A
